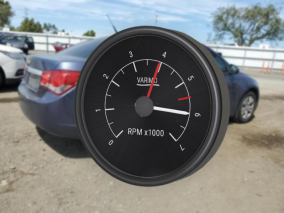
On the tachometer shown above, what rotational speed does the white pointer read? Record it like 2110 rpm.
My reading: 6000 rpm
